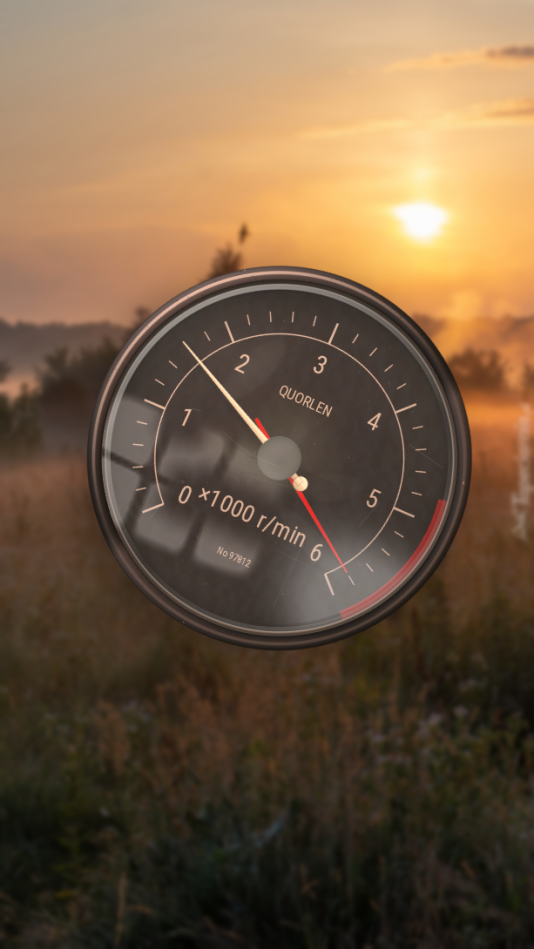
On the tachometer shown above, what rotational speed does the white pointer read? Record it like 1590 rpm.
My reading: 1600 rpm
